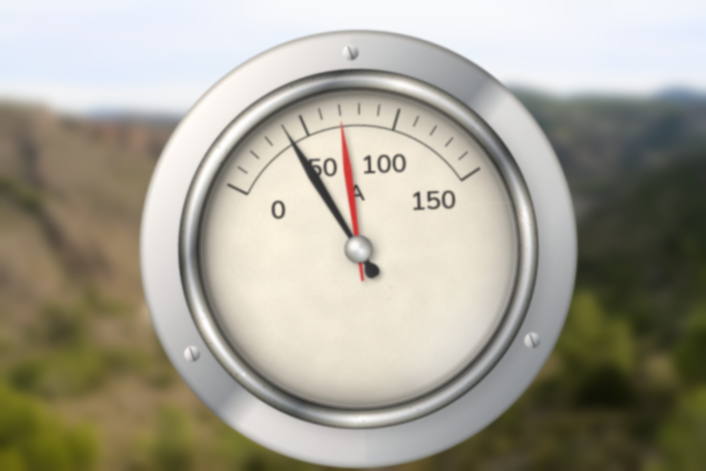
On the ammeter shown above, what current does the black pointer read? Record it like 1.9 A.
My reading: 40 A
